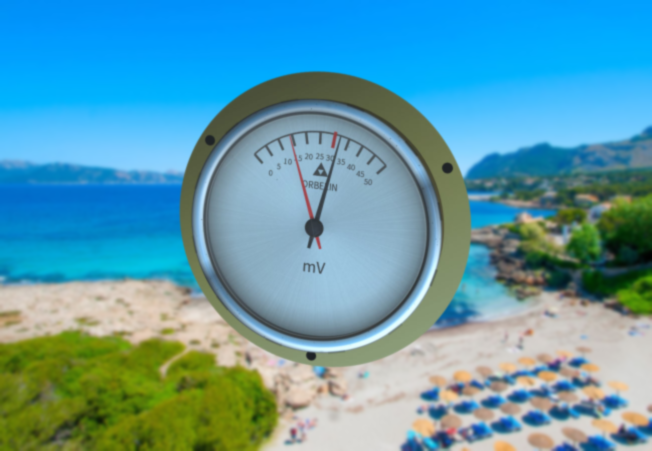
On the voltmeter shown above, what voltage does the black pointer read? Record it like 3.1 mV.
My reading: 32.5 mV
